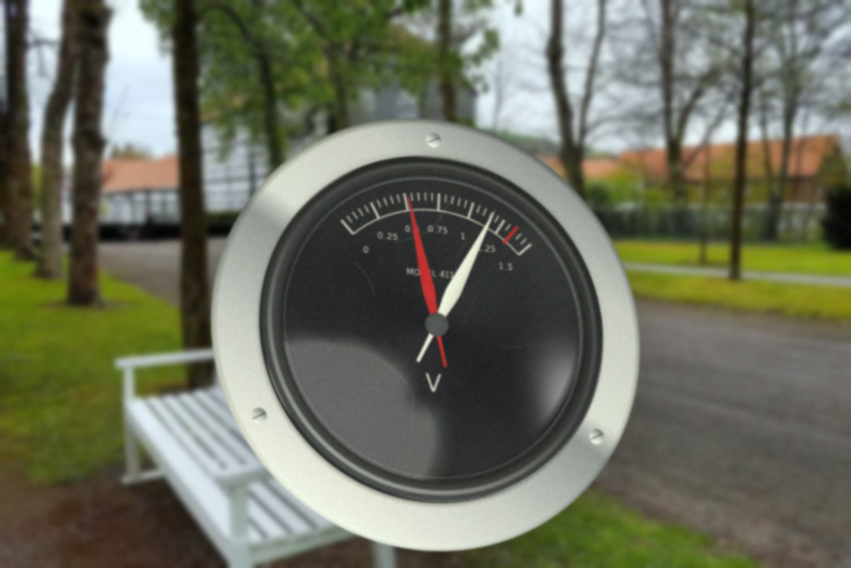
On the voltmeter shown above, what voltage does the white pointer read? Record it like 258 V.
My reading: 1.15 V
